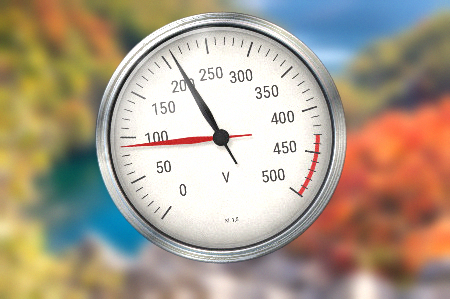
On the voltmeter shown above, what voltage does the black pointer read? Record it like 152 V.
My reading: 210 V
